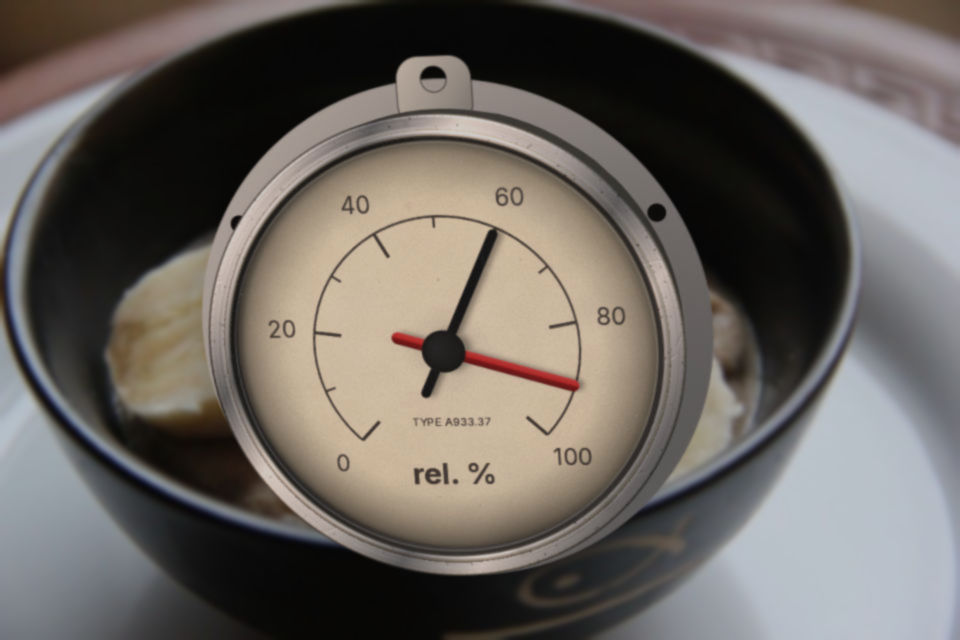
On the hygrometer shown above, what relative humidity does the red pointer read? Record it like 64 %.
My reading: 90 %
